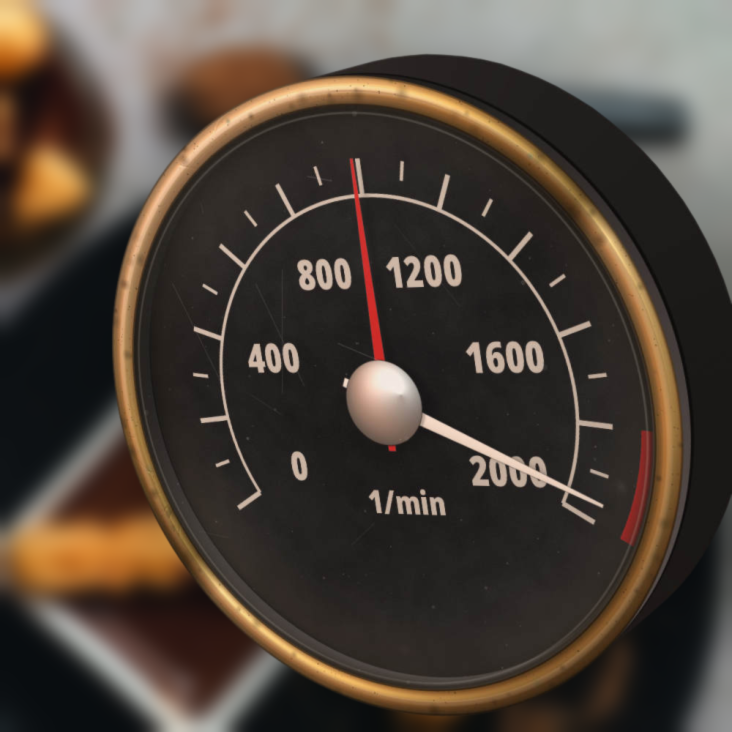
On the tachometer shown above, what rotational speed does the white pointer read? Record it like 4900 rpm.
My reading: 1950 rpm
